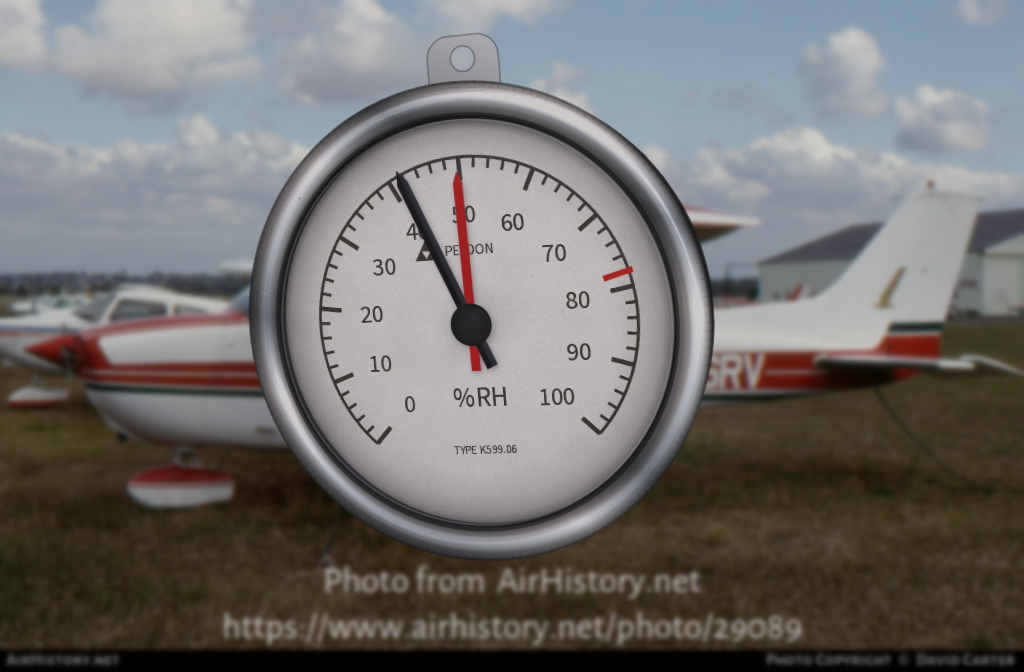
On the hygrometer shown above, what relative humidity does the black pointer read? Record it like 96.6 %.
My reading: 42 %
